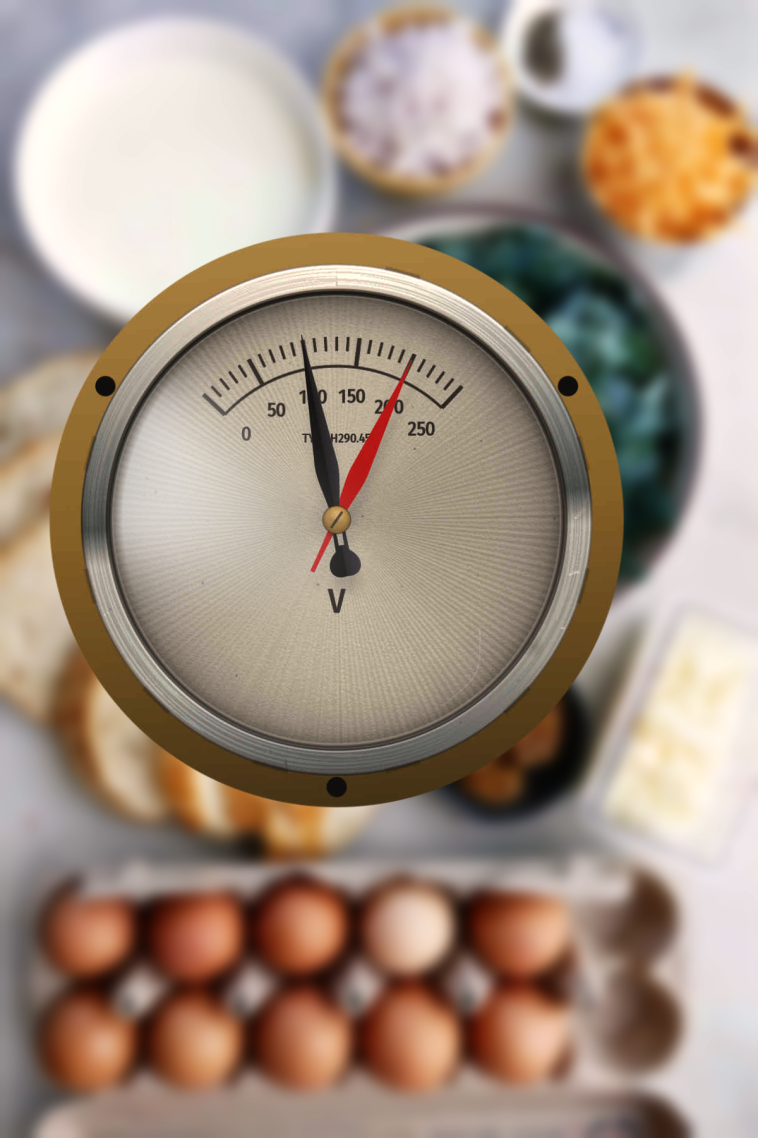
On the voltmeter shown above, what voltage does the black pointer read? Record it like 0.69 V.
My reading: 100 V
